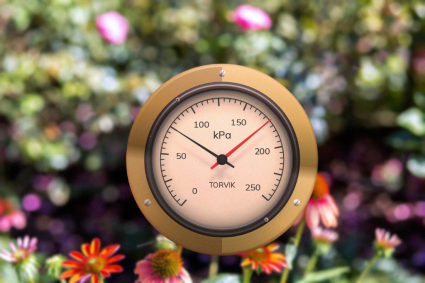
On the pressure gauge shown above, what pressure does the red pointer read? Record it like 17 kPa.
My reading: 175 kPa
